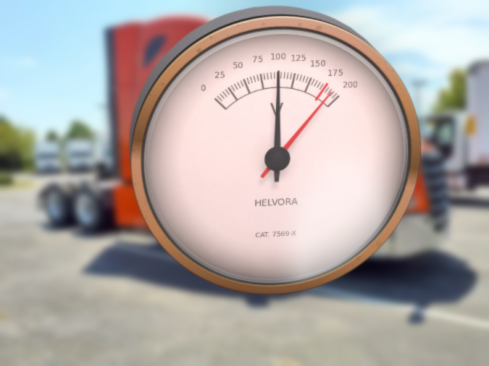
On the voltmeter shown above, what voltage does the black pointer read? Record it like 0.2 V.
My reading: 100 V
